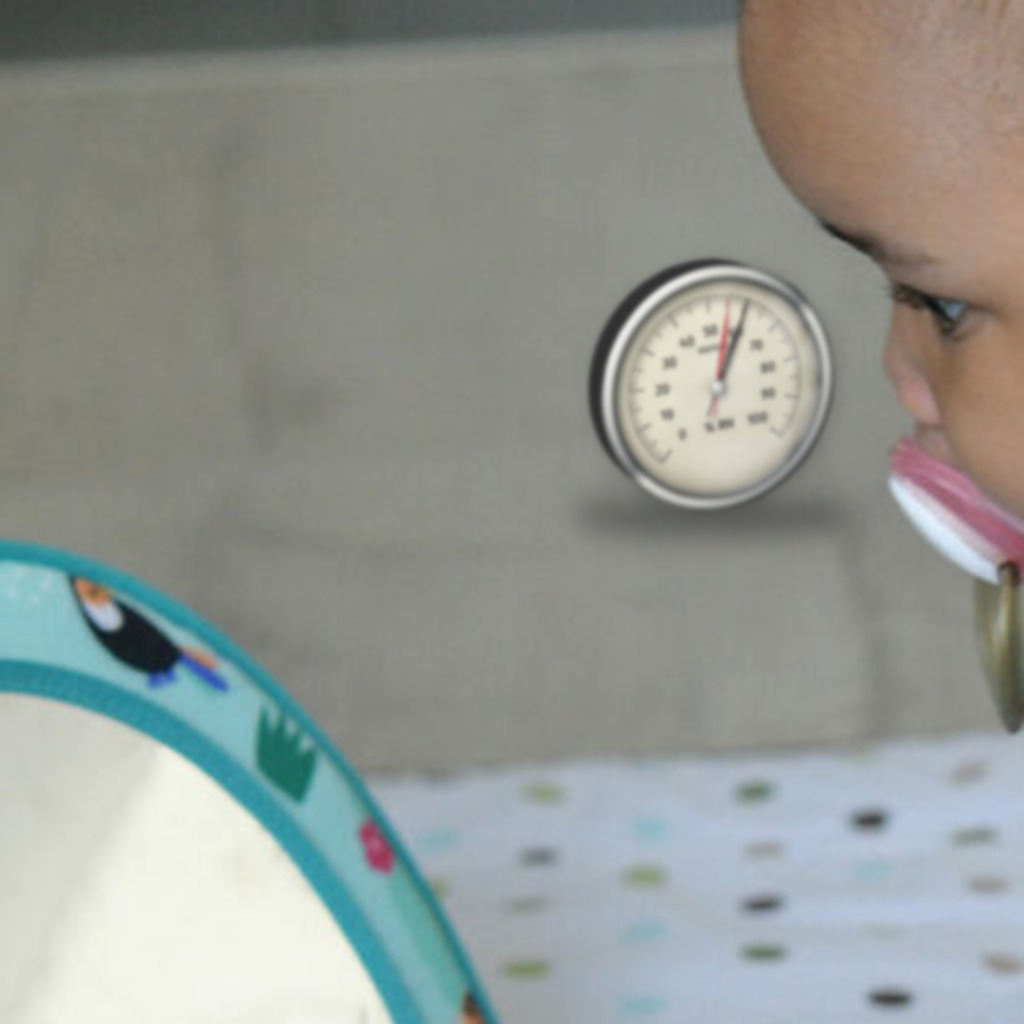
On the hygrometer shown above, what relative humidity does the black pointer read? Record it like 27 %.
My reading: 60 %
